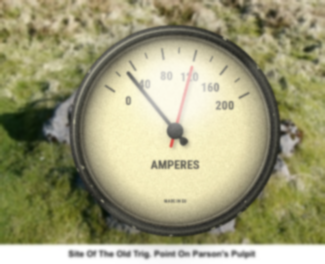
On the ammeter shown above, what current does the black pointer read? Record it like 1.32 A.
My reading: 30 A
